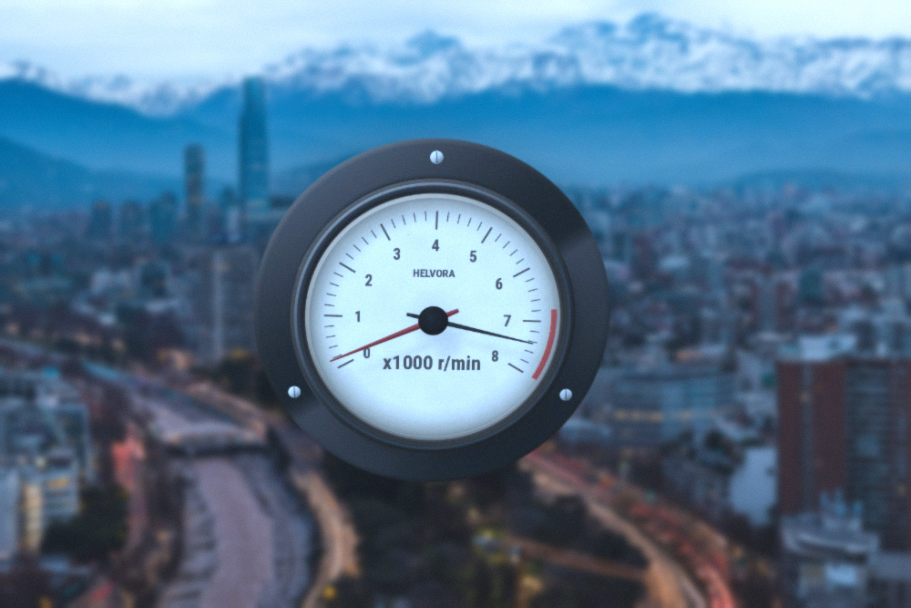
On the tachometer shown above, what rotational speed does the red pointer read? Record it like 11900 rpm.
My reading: 200 rpm
